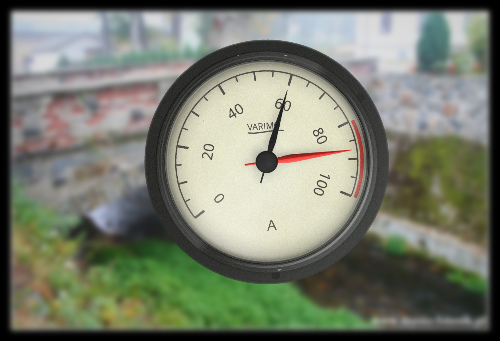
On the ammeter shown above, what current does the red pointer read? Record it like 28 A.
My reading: 87.5 A
